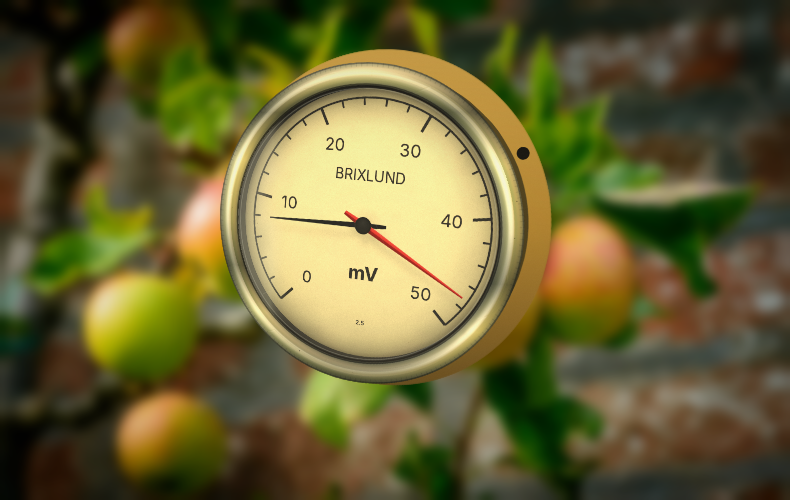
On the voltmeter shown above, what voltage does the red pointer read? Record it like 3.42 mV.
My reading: 47 mV
